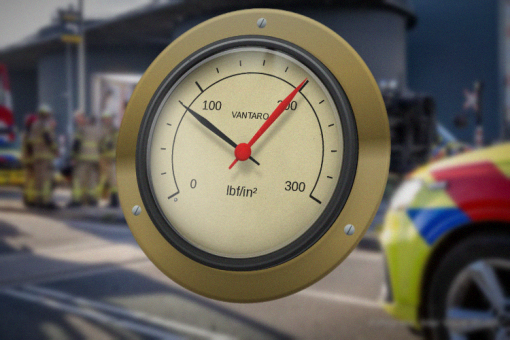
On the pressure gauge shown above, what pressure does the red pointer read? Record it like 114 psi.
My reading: 200 psi
